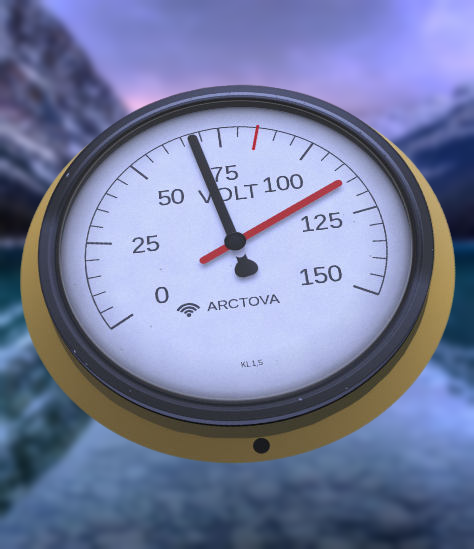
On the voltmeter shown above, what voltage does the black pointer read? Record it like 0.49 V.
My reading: 67.5 V
